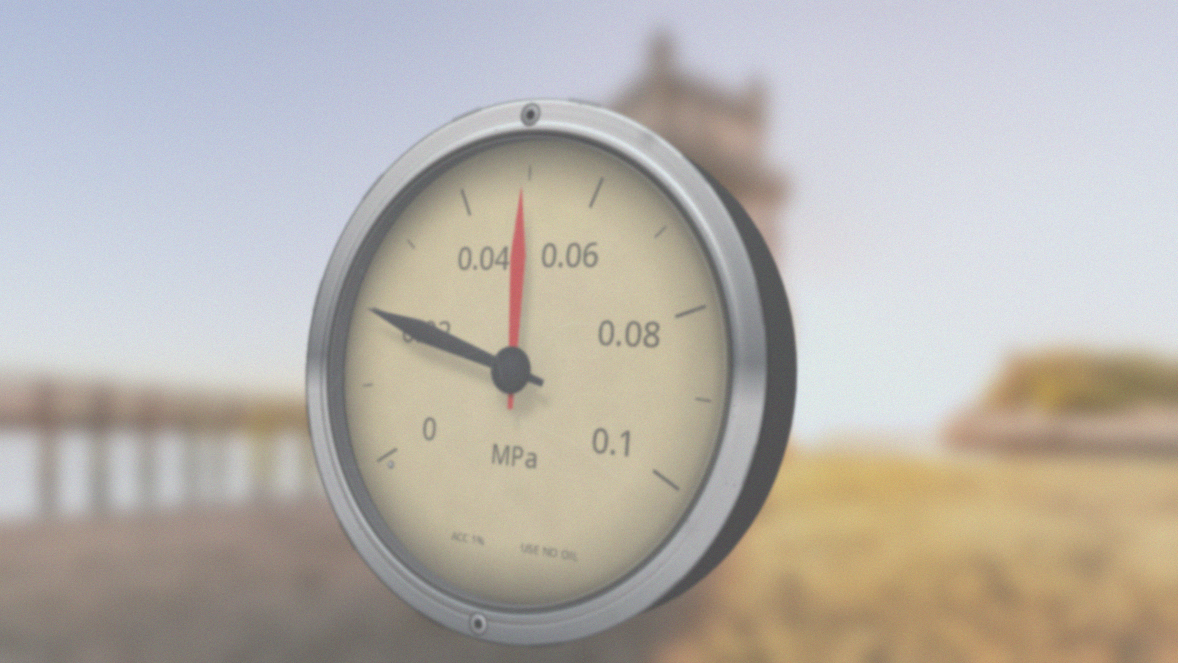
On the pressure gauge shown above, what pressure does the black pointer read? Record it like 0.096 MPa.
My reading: 0.02 MPa
